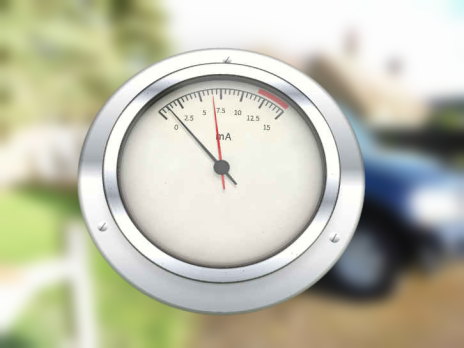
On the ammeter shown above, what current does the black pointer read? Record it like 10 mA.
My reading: 1 mA
